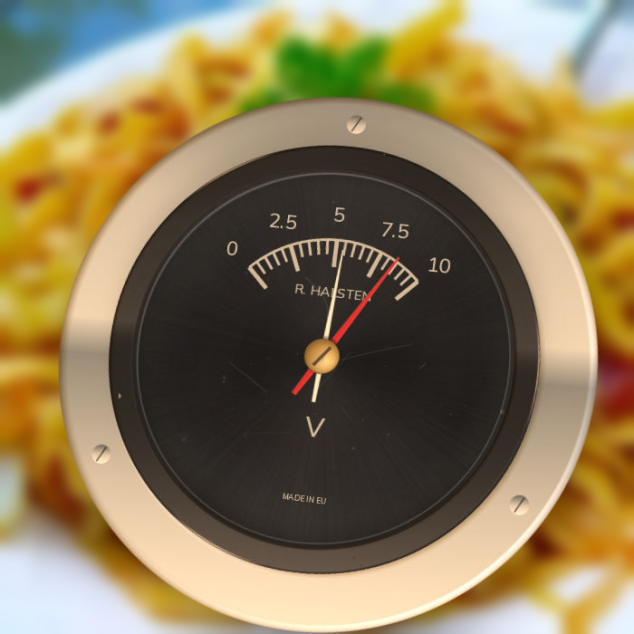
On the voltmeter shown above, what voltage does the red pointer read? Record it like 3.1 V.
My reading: 8.5 V
